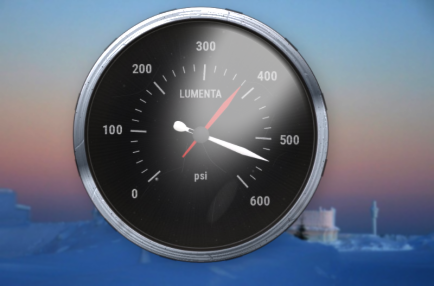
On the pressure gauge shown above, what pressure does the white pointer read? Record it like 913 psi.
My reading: 540 psi
